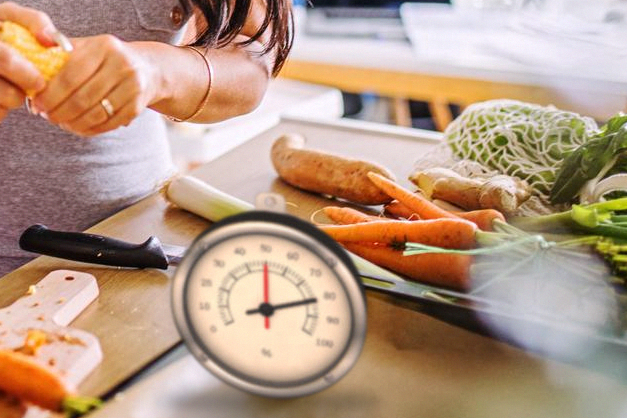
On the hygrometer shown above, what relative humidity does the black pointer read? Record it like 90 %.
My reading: 80 %
